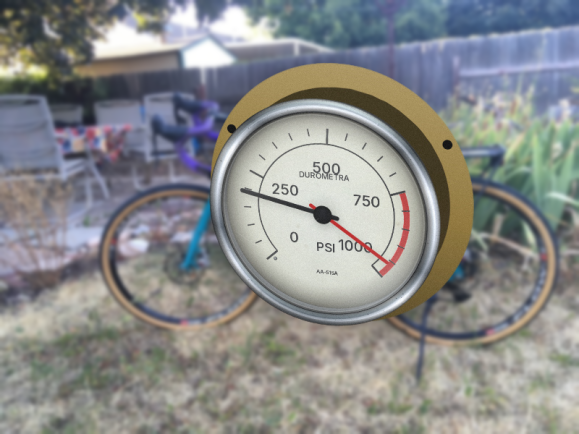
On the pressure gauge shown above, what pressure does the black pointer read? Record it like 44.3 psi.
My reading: 200 psi
